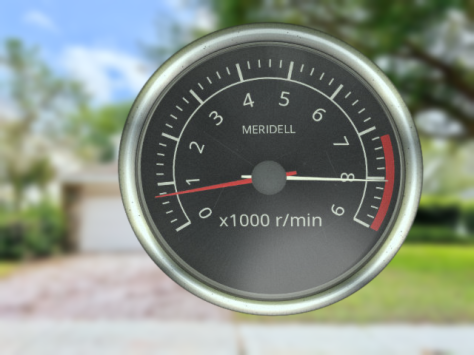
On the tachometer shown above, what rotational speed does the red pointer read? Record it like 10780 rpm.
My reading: 800 rpm
